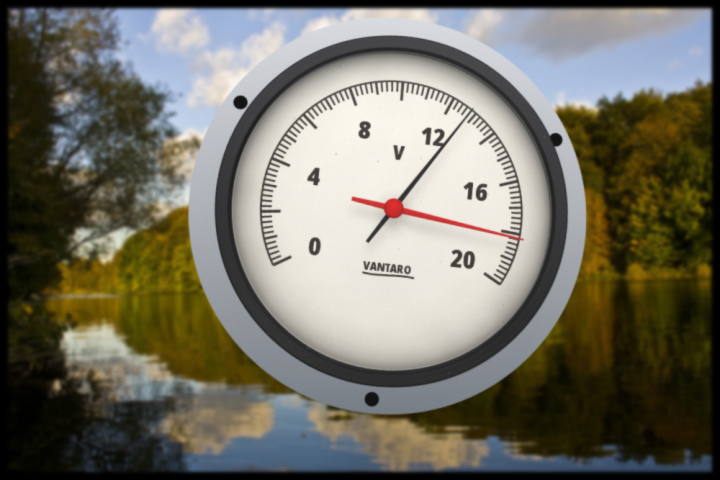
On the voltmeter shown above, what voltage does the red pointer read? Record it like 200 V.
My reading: 18.2 V
